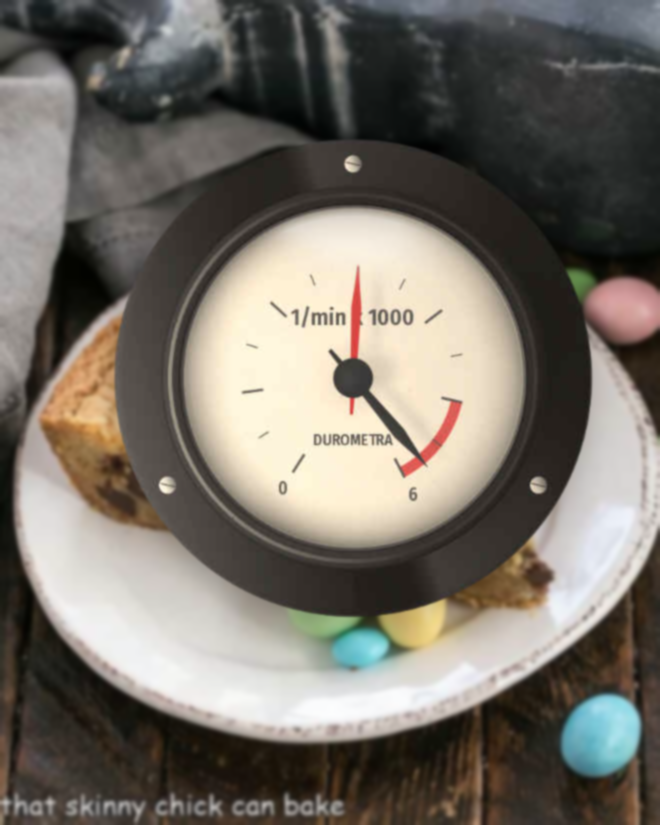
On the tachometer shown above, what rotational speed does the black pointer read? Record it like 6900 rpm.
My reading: 5750 rpm
